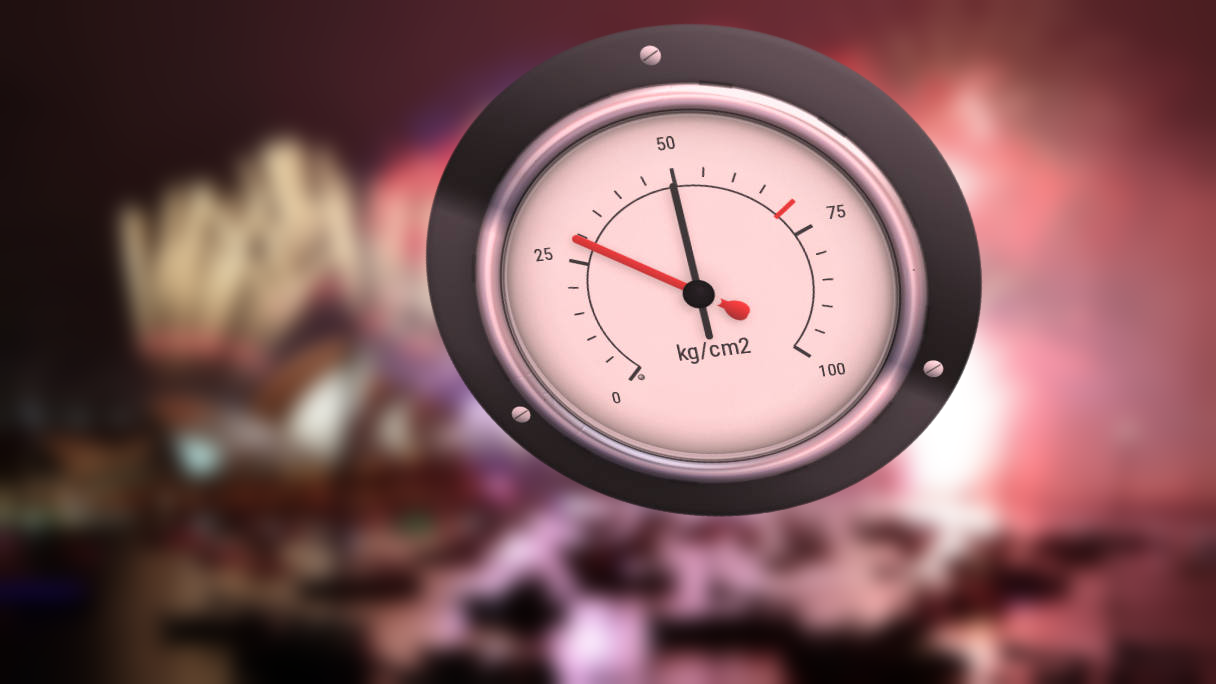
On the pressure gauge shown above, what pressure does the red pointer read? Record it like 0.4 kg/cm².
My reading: 30 kg/cm²
